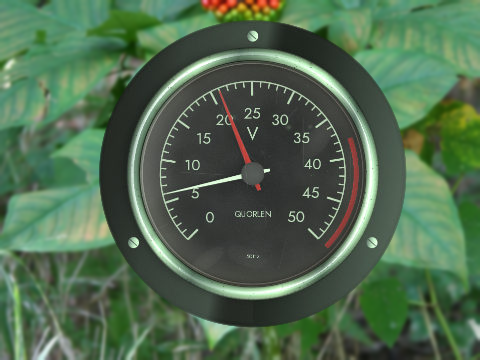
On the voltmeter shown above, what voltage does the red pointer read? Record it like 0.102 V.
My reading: 21 V
